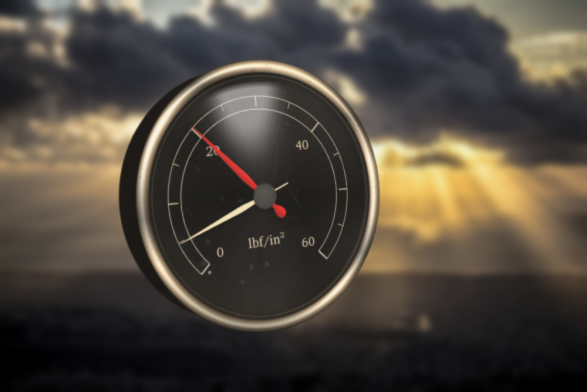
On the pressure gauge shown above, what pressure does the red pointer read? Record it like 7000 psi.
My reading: 20 psi
